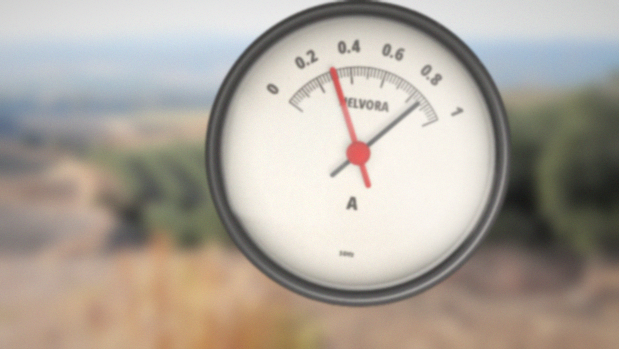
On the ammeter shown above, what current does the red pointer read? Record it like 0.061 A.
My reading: 0.3 A
